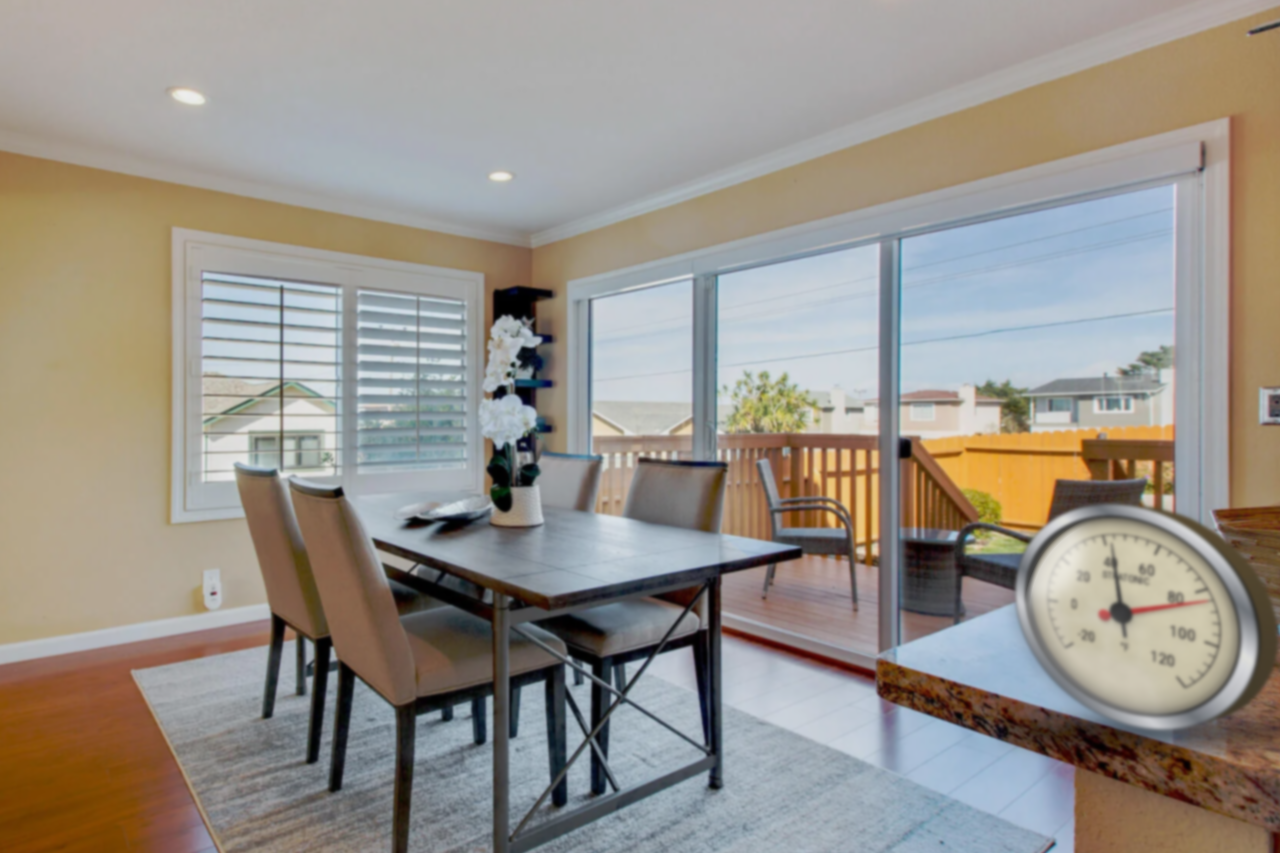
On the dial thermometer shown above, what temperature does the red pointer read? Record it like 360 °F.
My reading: 84 °F
